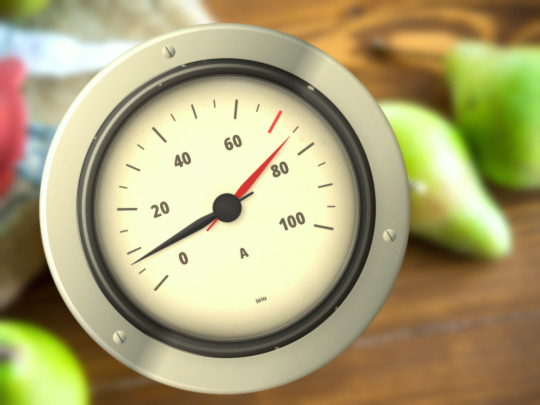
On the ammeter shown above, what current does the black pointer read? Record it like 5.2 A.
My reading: 7.5 A
